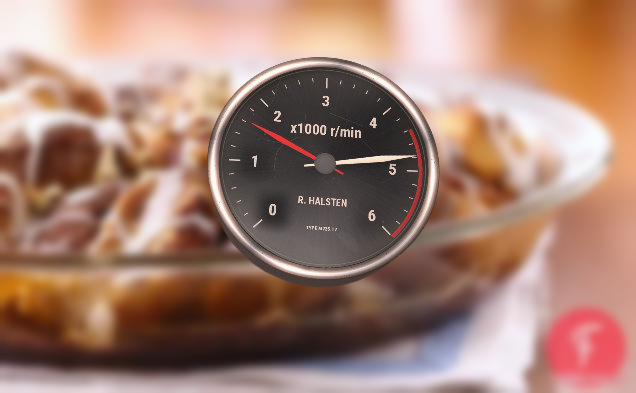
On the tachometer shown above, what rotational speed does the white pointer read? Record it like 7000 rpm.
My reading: 4800 rpm
